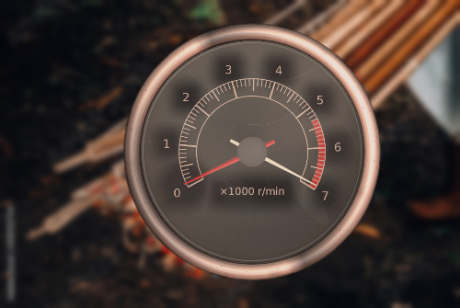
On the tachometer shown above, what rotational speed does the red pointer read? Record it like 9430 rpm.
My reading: 100 rpm
